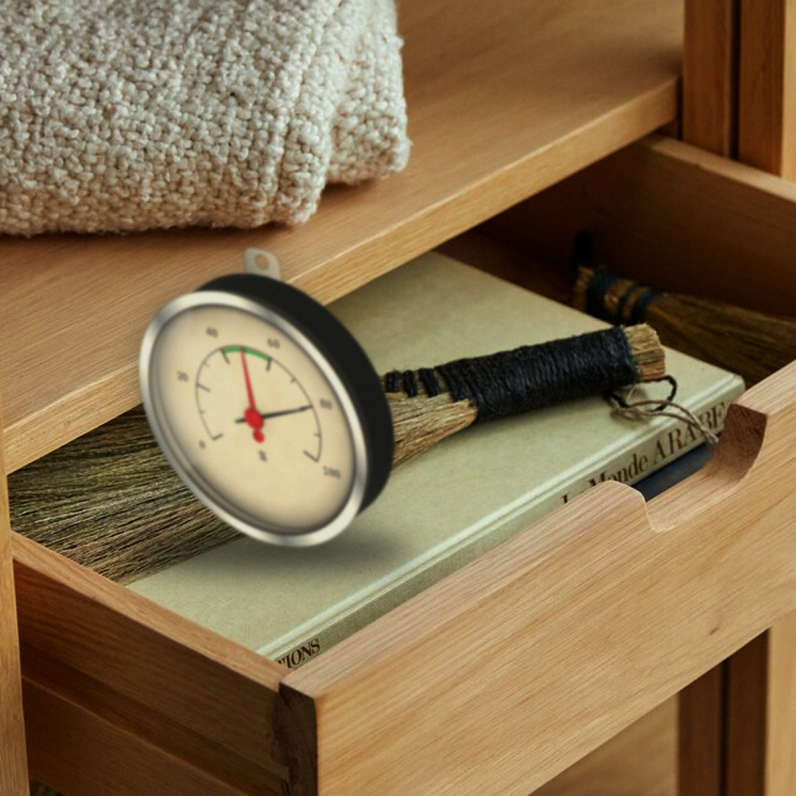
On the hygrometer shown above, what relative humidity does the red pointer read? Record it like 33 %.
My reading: 50 %
